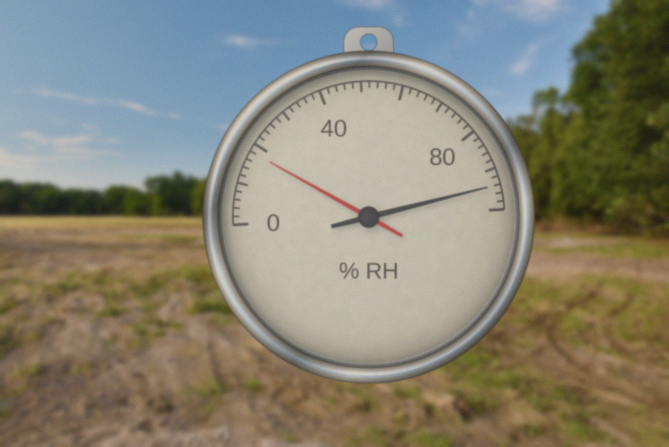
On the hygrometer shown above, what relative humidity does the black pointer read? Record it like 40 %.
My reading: 94 %
